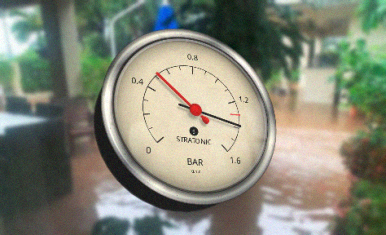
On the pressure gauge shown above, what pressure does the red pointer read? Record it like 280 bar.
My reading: 0.5 bar
